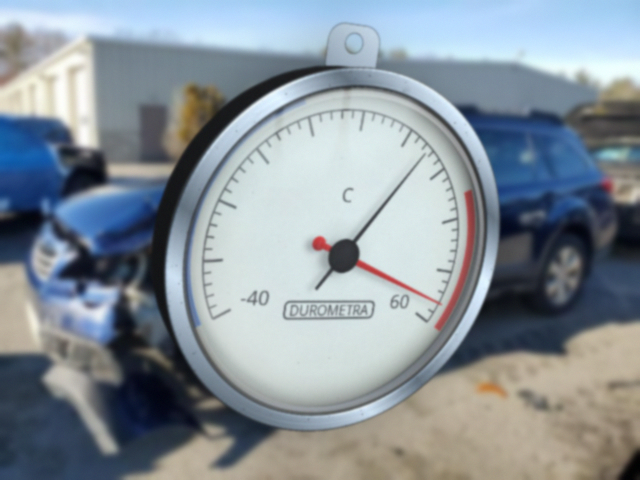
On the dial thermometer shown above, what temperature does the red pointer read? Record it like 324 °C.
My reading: 56 °C
